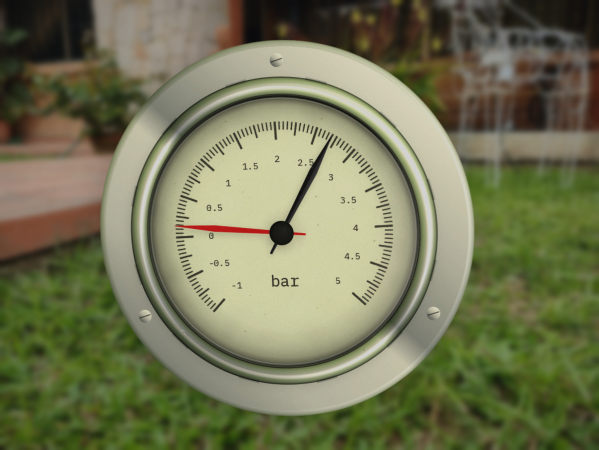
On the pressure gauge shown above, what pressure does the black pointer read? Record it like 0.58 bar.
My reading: 2.7 bar
